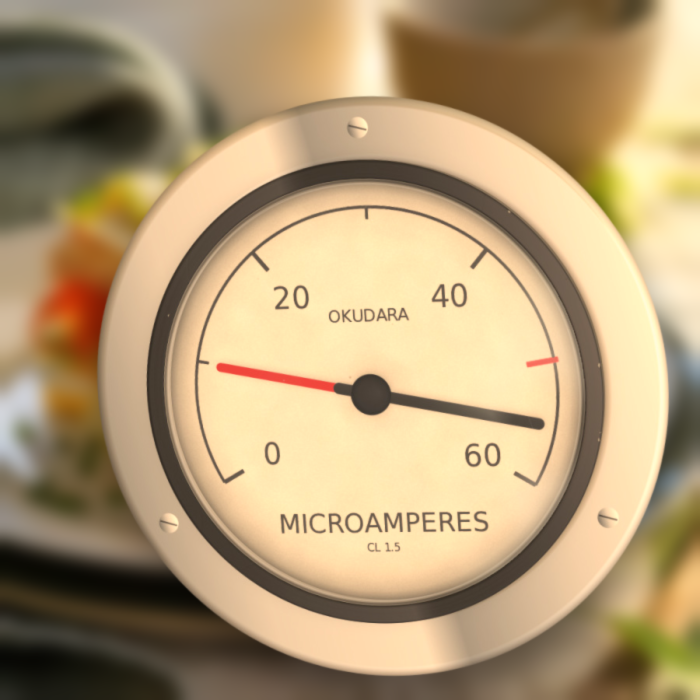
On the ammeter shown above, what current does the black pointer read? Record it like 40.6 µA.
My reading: 55 µA
